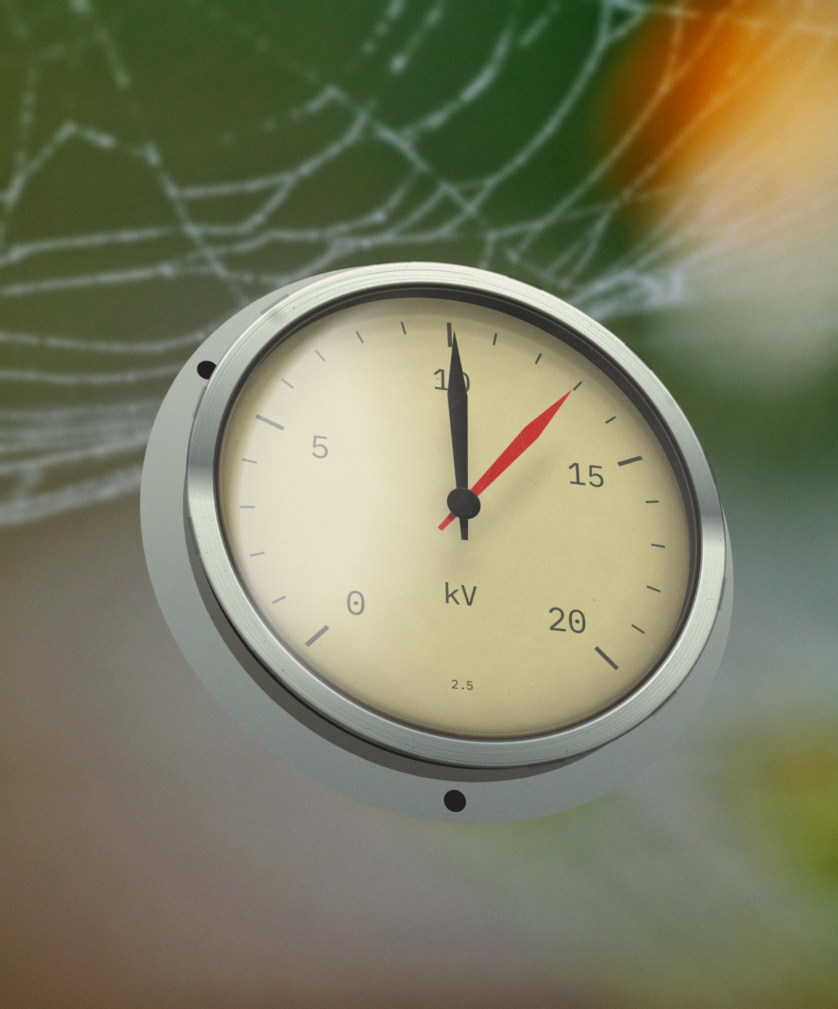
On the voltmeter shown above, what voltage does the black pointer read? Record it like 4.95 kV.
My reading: 10 kV
